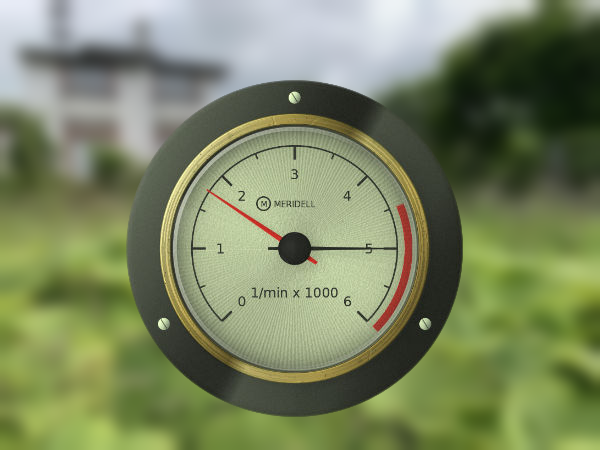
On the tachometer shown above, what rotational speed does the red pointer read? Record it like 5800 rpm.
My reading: 1750 rpm
